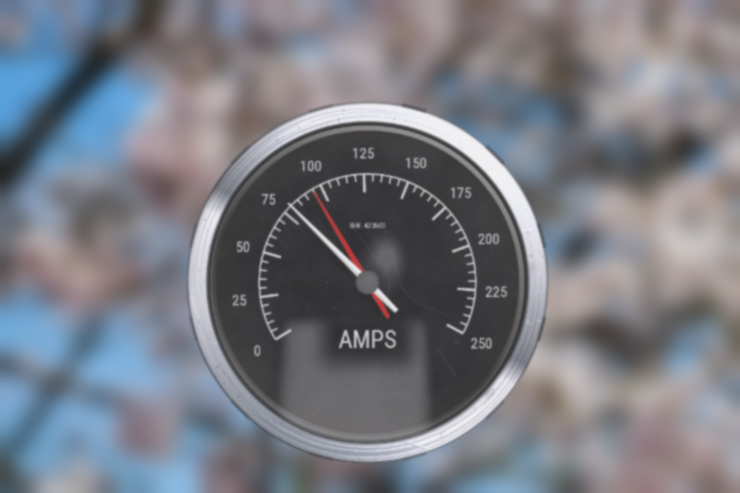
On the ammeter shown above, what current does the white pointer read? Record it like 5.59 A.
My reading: 80 A
